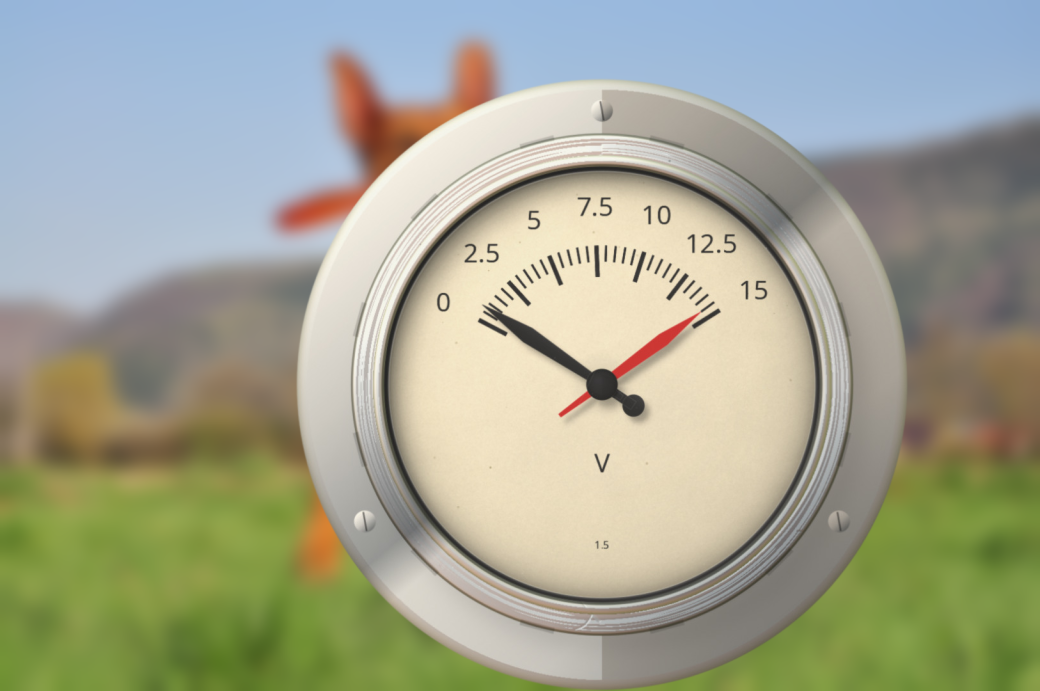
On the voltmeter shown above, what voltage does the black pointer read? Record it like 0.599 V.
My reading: 0.75 V
